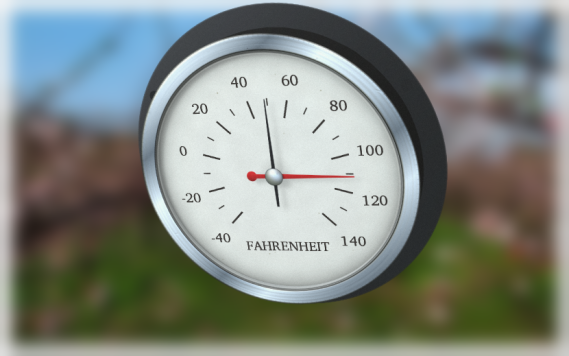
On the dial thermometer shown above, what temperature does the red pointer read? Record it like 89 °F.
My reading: 110 °F
